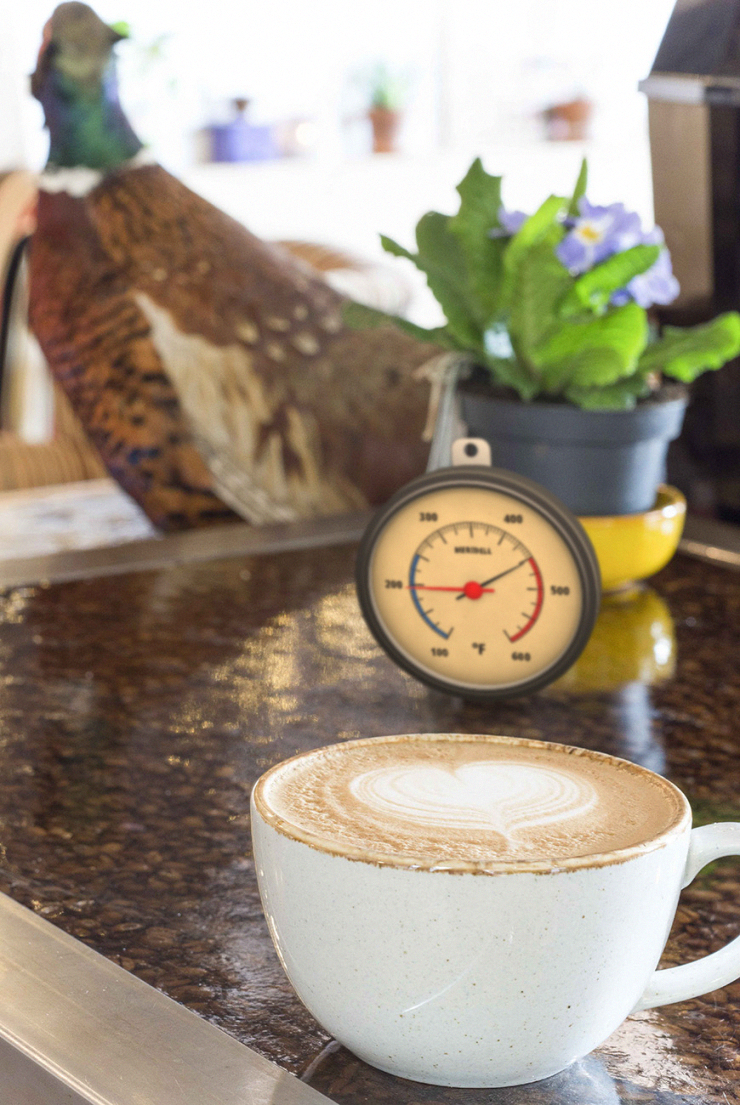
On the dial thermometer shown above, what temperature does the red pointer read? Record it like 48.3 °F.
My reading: 200 °F
